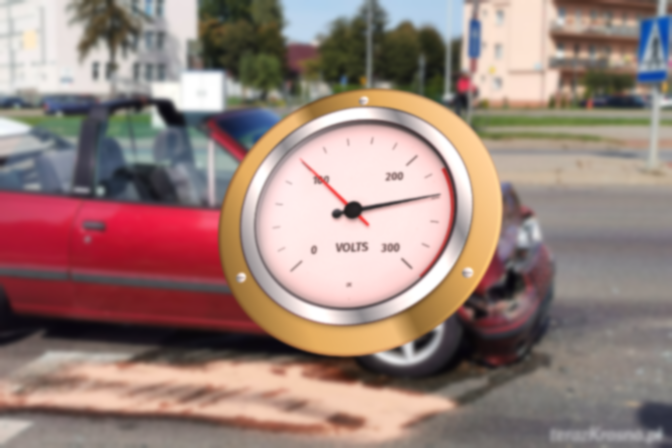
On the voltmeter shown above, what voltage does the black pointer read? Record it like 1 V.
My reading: 240 V
